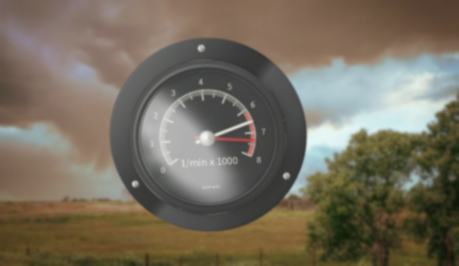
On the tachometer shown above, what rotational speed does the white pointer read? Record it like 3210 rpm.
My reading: 6500 rpm
